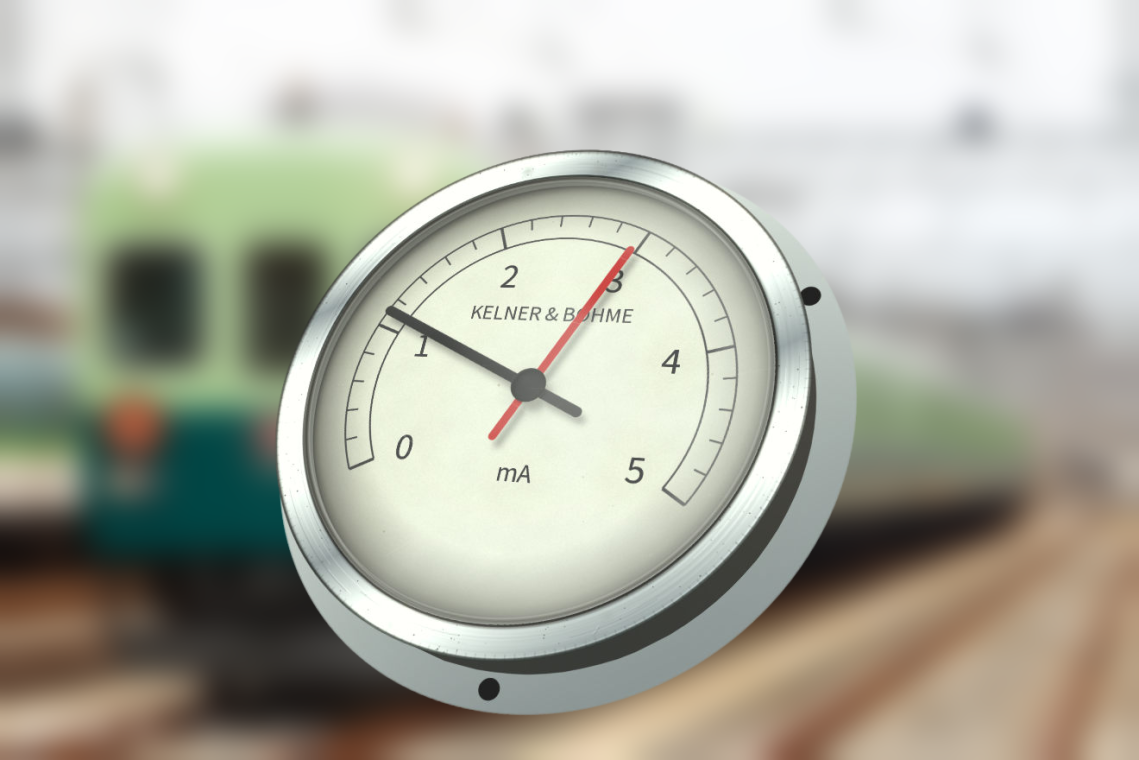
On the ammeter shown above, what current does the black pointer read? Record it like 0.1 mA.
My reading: 1.1 mA
